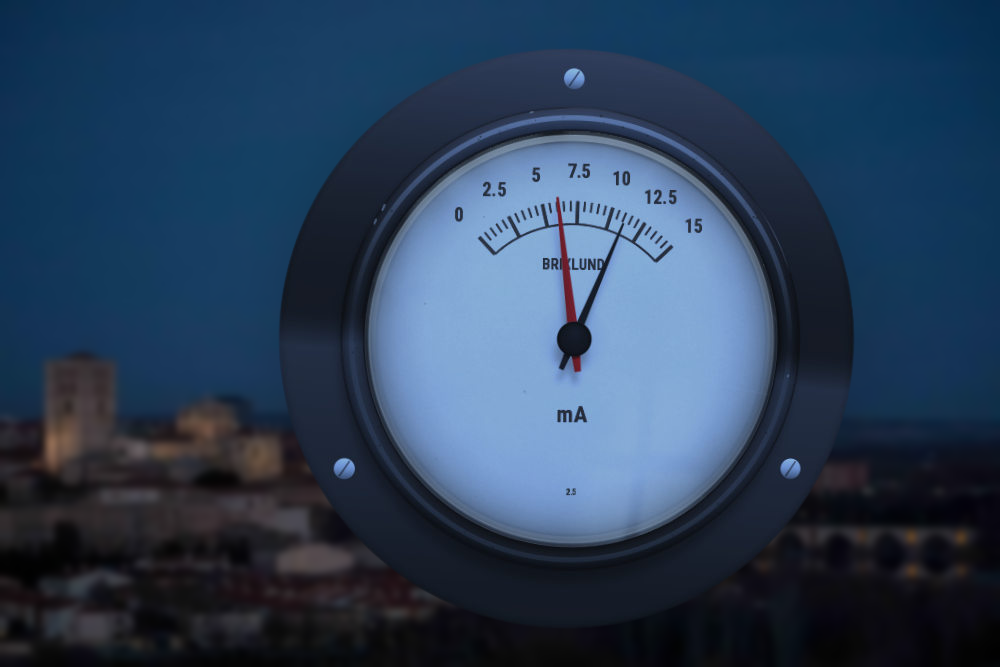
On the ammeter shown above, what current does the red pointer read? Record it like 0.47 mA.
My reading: 6 mA
